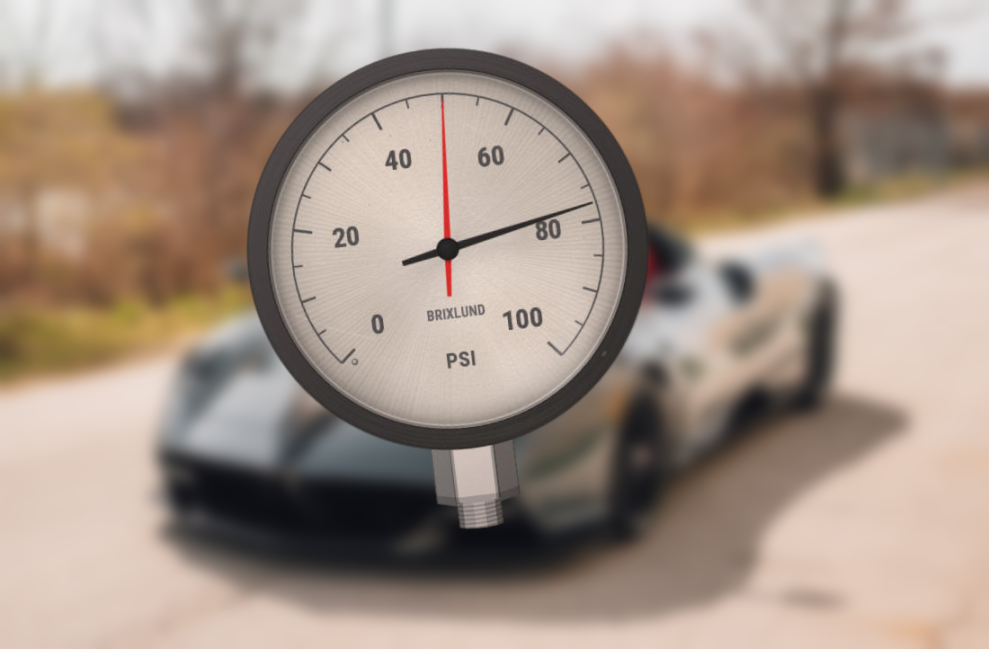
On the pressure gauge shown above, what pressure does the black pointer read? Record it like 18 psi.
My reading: 77.5 psi
